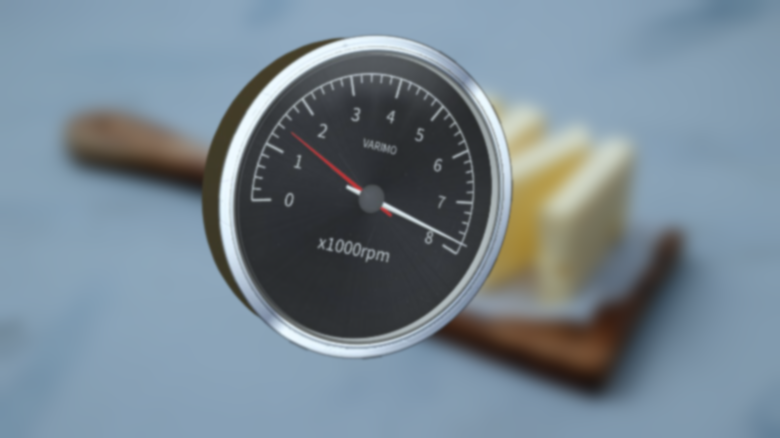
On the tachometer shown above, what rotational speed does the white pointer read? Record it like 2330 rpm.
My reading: 7800 rpm
